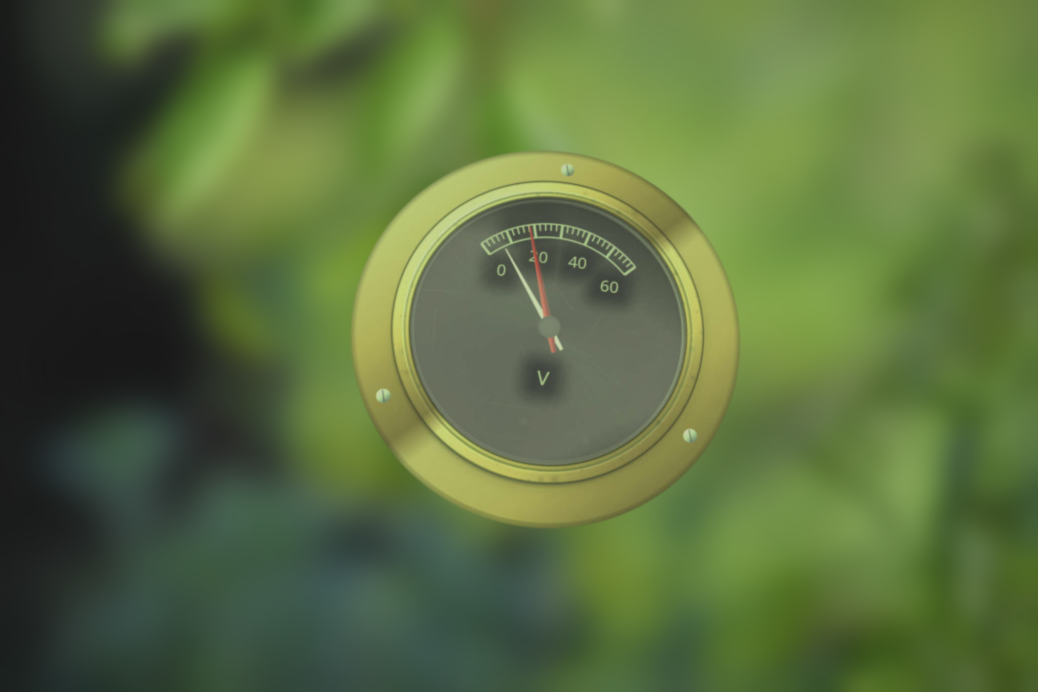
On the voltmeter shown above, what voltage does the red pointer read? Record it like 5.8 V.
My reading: 18 V
